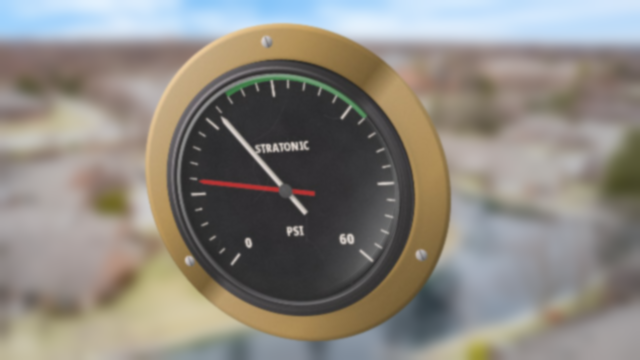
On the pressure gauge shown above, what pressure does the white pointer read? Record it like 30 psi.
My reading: 22 psi
